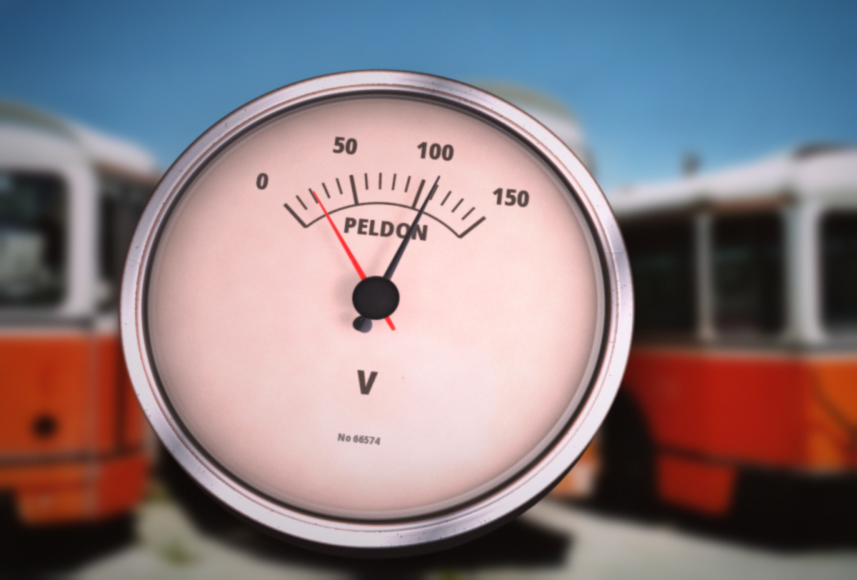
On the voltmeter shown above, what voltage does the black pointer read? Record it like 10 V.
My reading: 110 V
